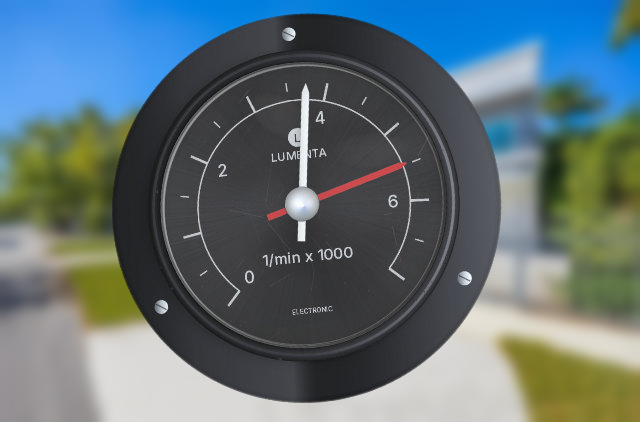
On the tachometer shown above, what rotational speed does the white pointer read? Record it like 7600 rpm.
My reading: 3750 rpm
